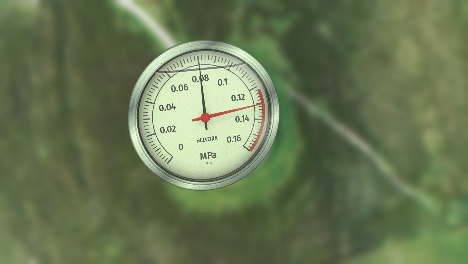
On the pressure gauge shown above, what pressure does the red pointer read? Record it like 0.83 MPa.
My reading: 0.13 MPa
